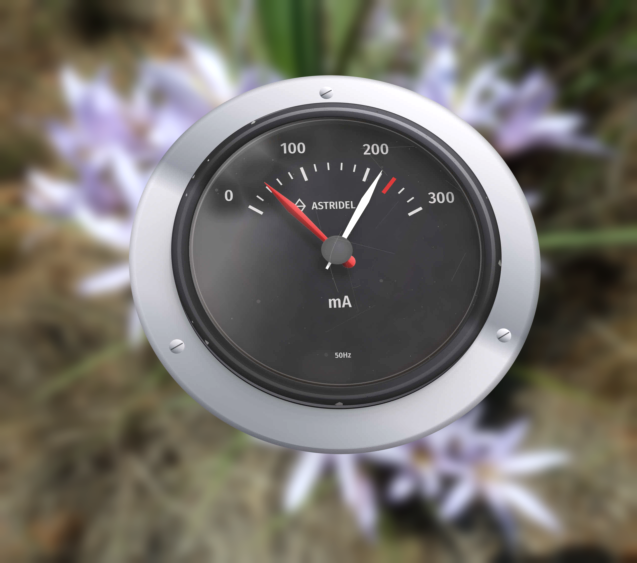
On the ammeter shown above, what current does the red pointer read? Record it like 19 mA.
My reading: 40 mA
